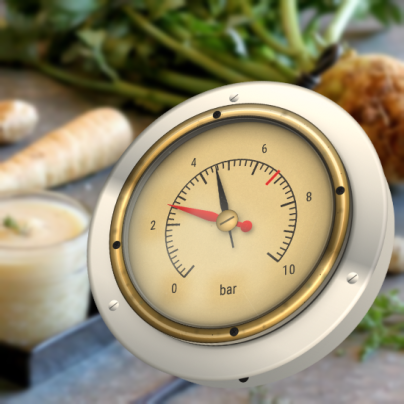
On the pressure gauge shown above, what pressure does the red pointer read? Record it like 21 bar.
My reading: 2.6 bar
